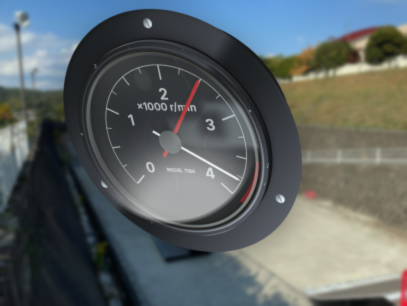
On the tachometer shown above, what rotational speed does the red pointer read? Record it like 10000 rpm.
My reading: 2500 rpm
